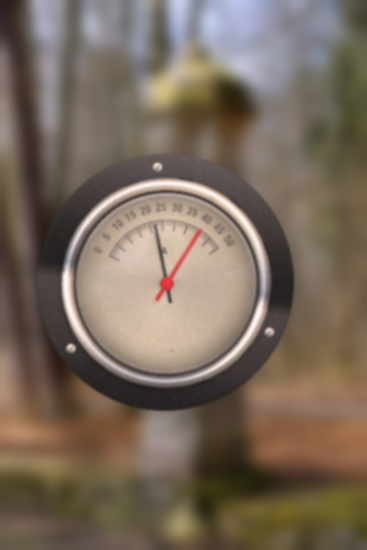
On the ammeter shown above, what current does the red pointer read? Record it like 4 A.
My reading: 40 A
